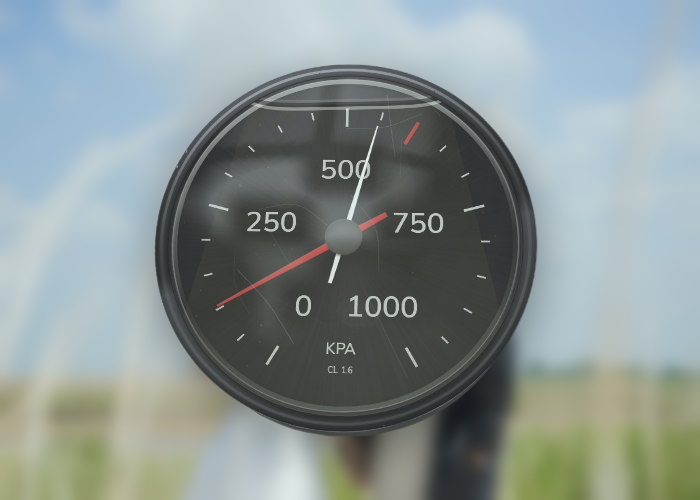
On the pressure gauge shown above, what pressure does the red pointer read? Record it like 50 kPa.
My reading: 100 kPa
